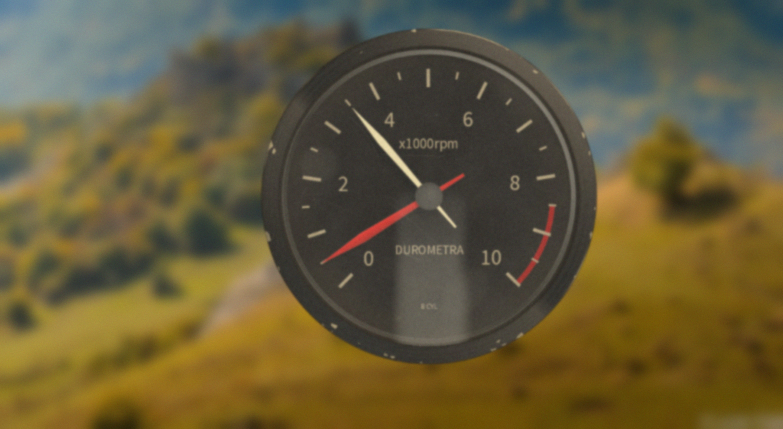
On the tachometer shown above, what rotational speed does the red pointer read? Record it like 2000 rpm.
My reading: 500 rpm
